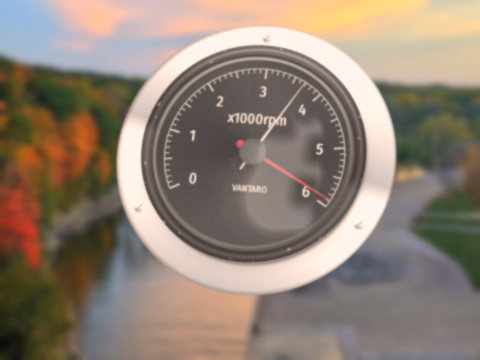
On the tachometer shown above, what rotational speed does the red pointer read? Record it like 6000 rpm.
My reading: 5900 rpm
